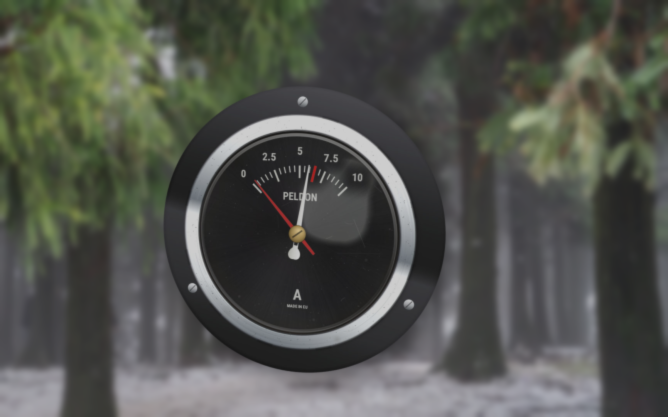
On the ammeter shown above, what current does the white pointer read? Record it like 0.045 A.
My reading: 6 A
